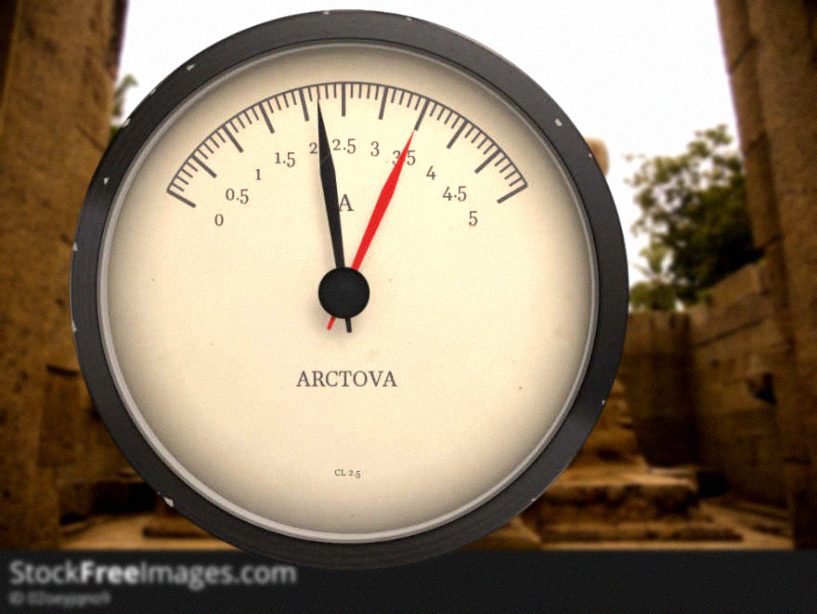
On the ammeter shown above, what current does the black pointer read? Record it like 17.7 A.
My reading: 2.2 A
